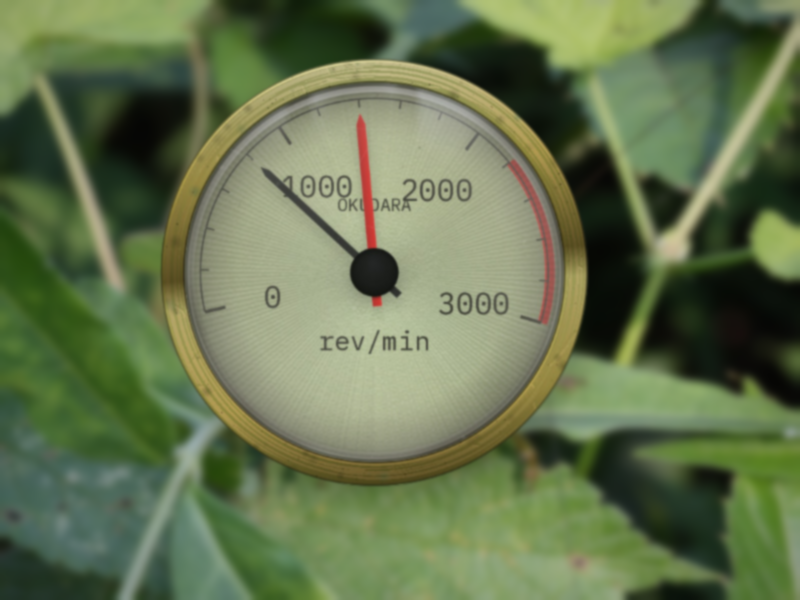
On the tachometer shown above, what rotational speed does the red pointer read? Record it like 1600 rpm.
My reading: 1400 rpm
